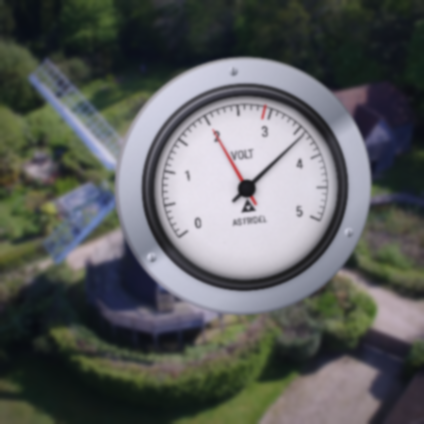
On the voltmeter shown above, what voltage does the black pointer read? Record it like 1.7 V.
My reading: 3.6 V
